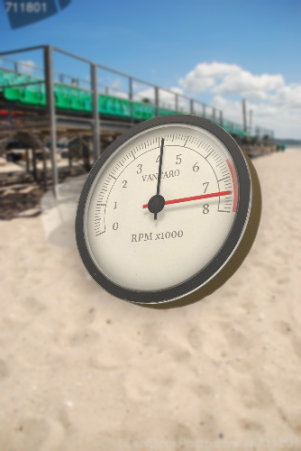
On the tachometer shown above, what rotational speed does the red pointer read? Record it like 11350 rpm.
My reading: 7500 rpm
